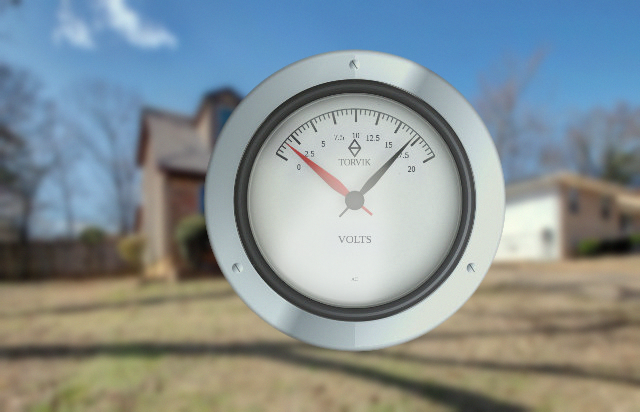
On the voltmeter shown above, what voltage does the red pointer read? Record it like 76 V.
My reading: 1.5 V
